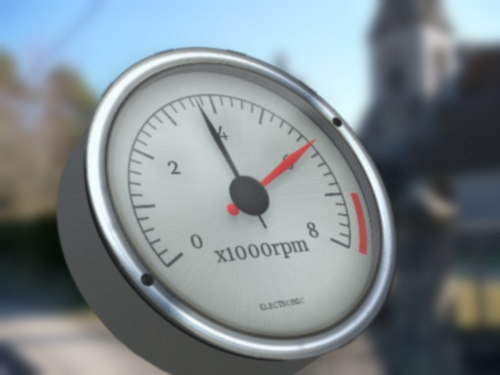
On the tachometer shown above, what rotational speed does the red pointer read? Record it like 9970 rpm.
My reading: 6000 rpm
